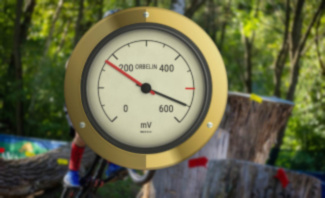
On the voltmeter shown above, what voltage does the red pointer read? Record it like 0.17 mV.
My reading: 175 mV
